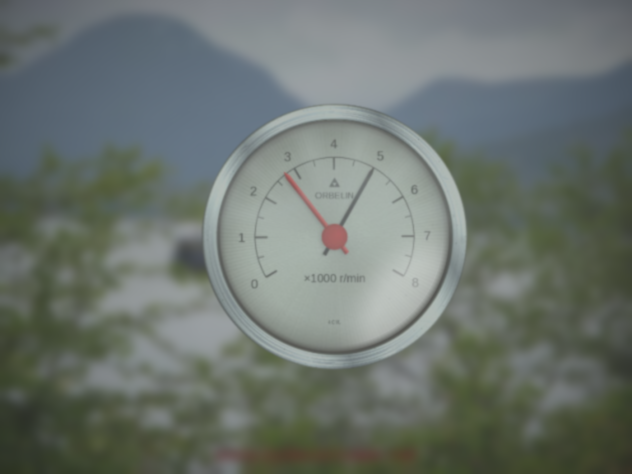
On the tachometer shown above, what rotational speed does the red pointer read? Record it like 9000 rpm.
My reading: 2750 rpm
